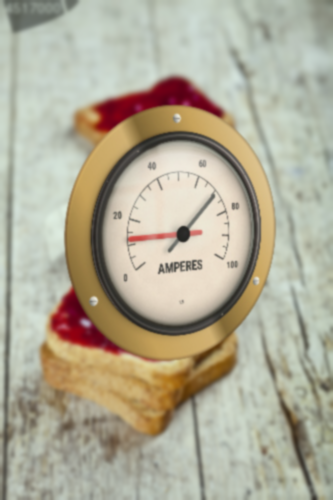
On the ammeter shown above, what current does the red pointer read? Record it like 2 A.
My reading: 12.5 A
